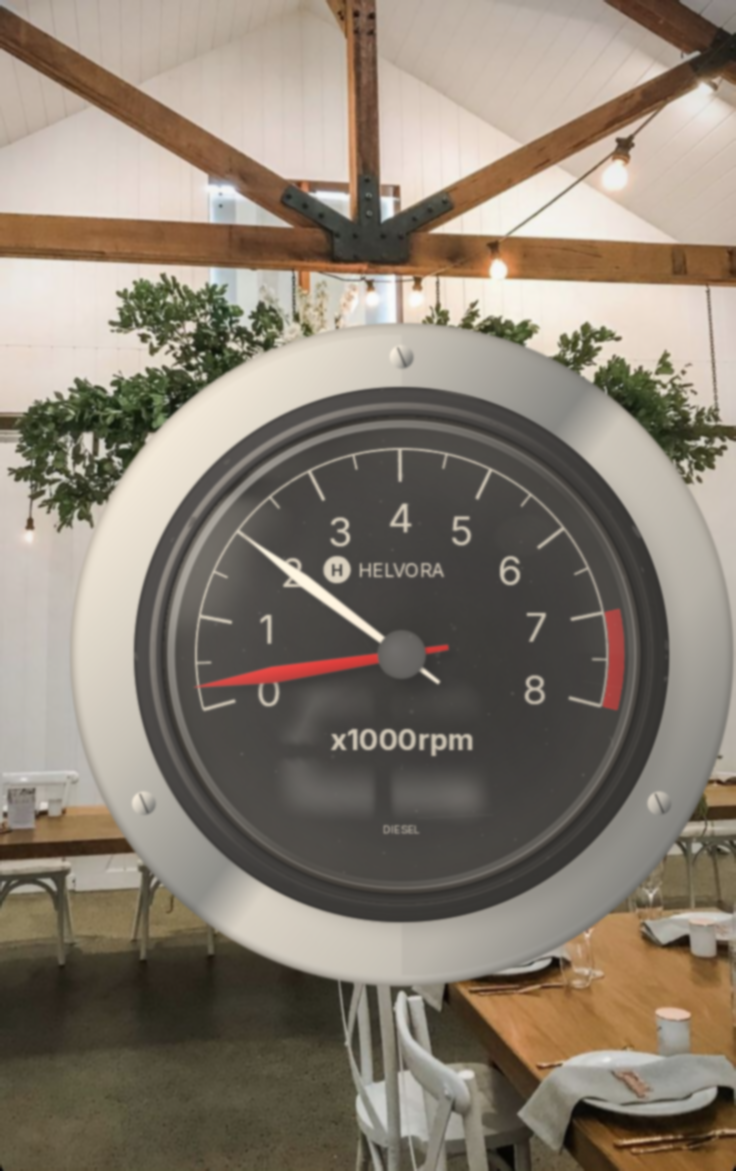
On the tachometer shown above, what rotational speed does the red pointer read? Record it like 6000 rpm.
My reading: 250 rpm
